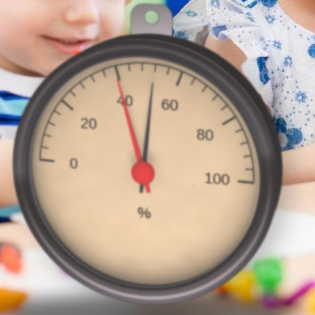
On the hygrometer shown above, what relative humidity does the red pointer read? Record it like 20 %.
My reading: 40 %
